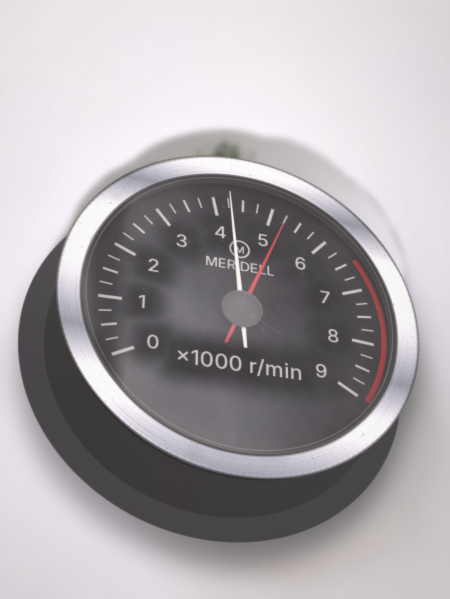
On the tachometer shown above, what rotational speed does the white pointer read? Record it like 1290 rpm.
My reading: 4250 rpm
